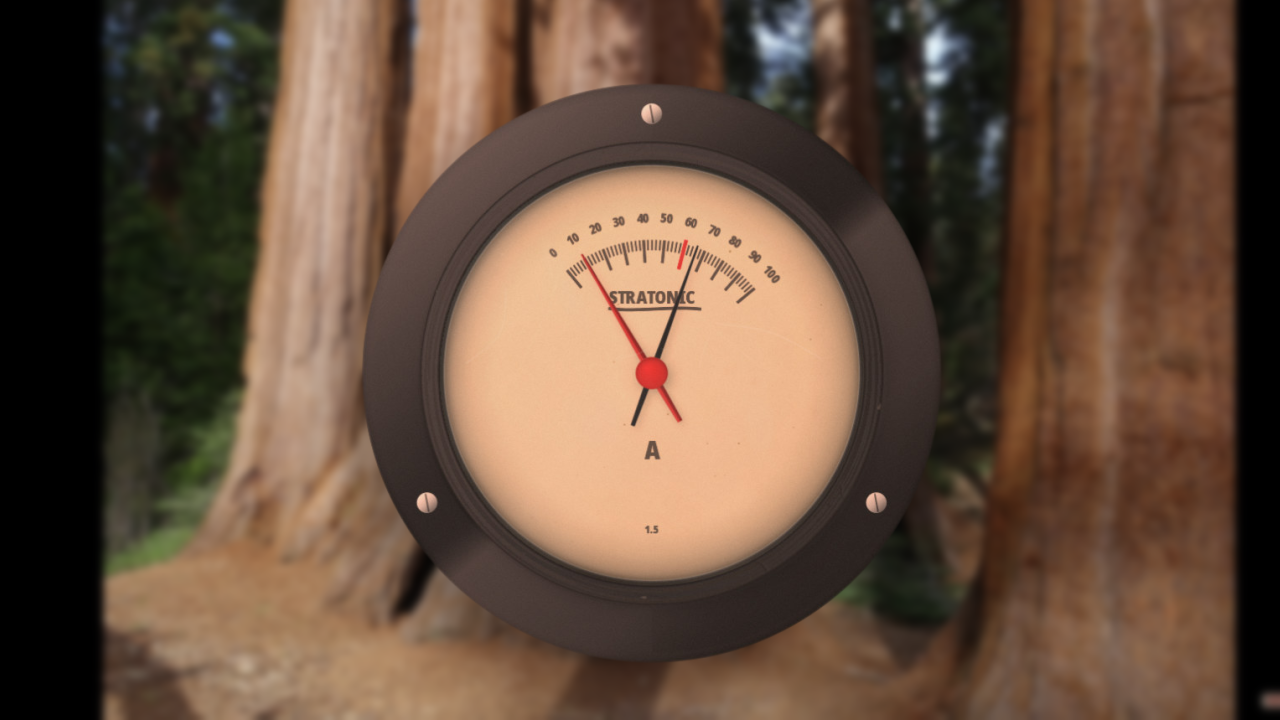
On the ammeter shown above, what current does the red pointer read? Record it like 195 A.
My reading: 10 A
